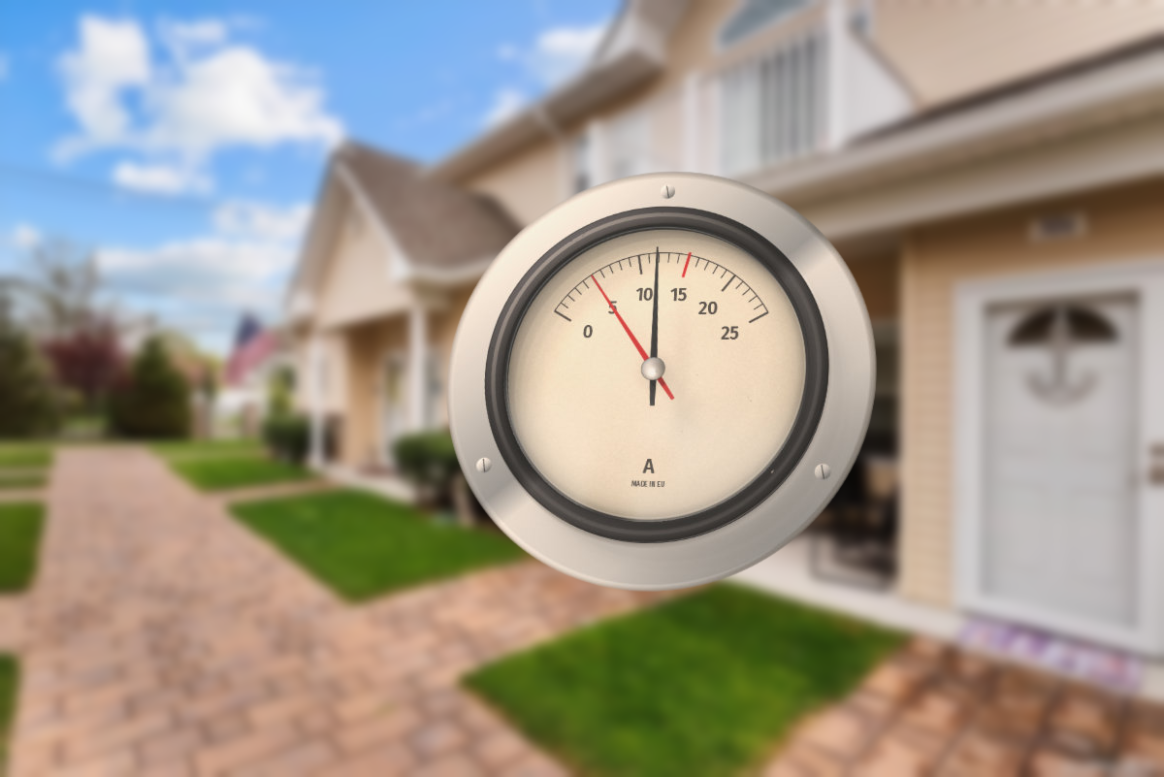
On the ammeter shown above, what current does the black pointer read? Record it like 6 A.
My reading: 12 A
